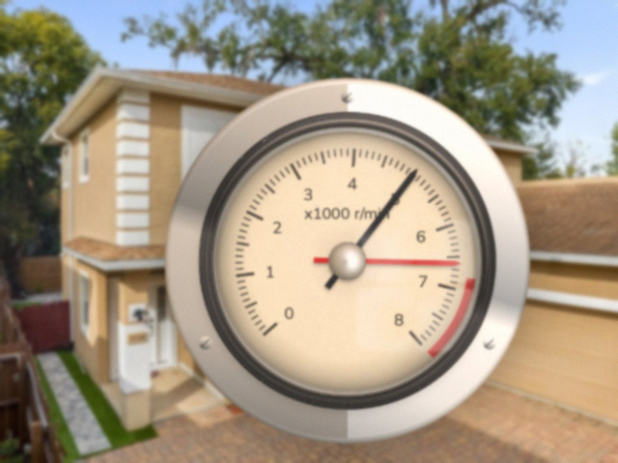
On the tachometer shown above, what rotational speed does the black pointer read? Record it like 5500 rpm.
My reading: 5000 rpm
